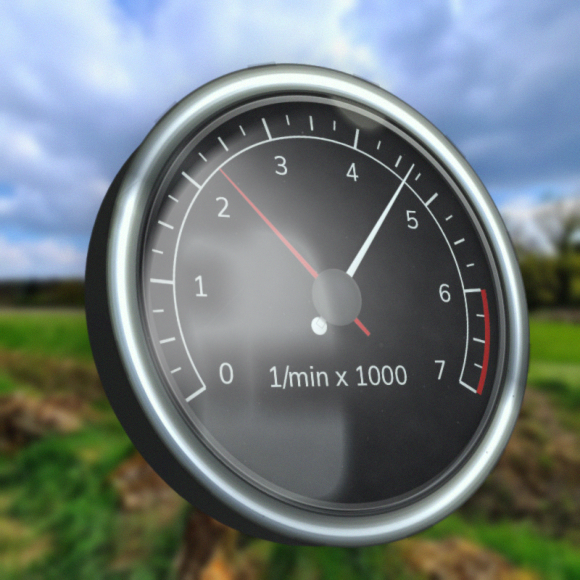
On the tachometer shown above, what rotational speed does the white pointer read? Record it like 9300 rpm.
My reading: 4625 rpm
